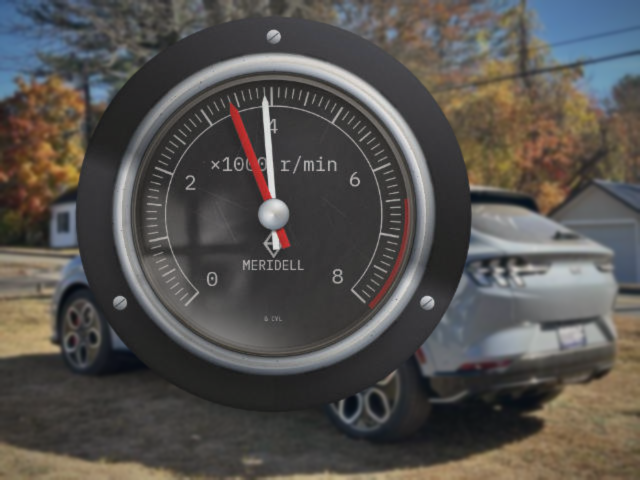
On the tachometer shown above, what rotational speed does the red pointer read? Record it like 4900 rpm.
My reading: 3400 rpm
